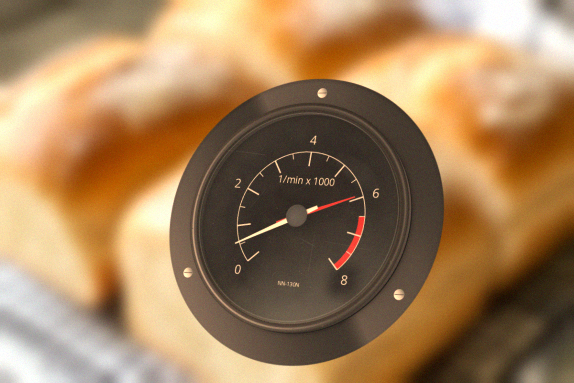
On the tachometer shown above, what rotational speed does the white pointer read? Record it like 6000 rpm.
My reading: 500 rpm
